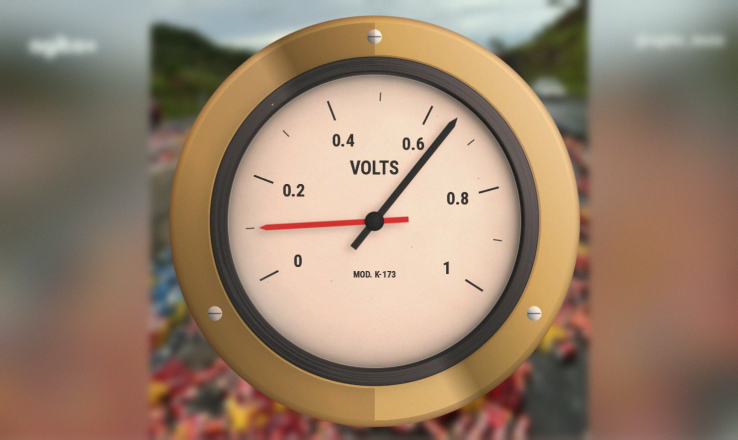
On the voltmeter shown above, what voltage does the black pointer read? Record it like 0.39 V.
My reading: 0.65 V
